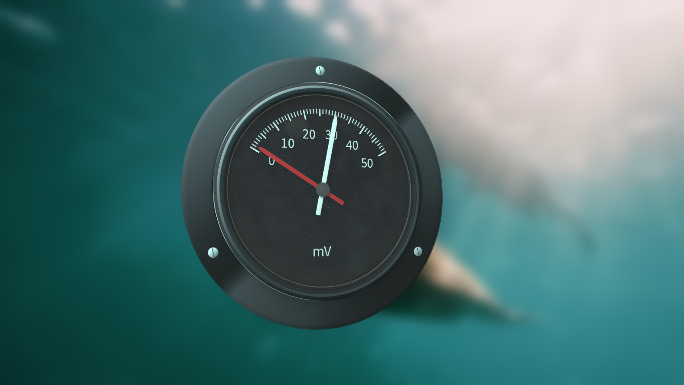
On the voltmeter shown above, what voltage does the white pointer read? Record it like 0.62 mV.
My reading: 30 mV
